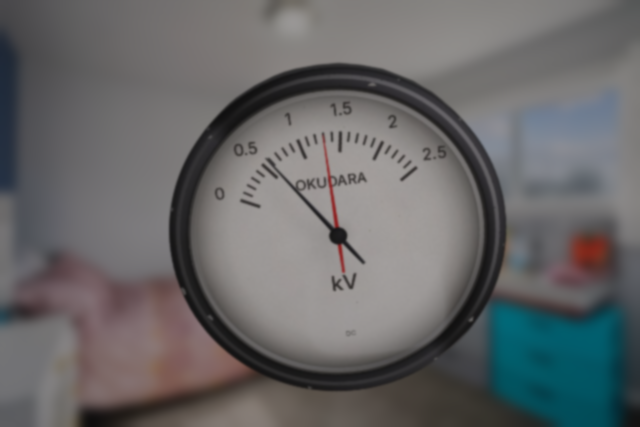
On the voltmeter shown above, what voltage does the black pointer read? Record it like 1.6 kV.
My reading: 0.6 kV
